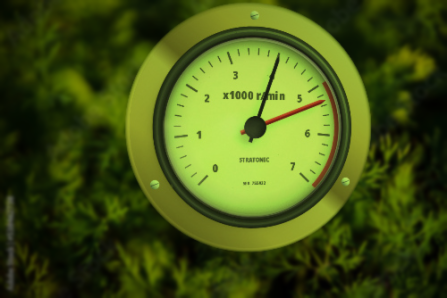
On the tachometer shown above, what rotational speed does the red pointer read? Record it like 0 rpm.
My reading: 5300 rpm
